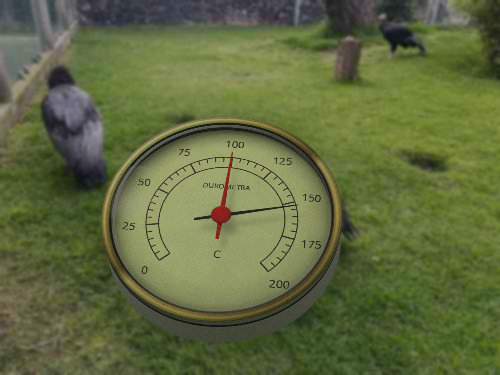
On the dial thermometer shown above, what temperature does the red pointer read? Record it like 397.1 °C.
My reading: 100 °C
